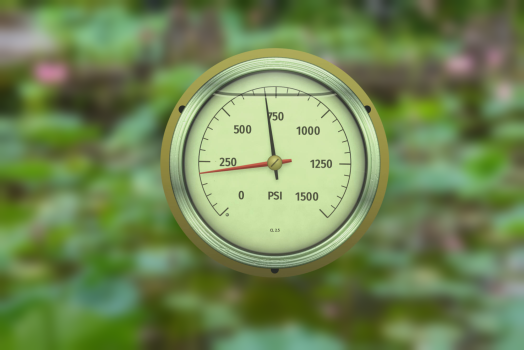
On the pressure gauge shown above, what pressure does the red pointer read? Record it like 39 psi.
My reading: 200 psi
